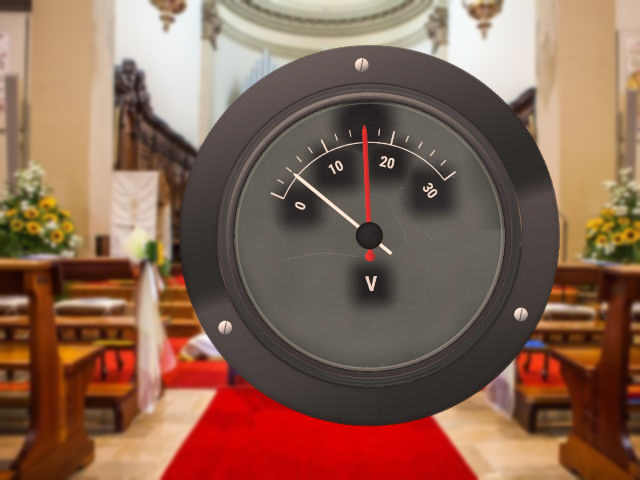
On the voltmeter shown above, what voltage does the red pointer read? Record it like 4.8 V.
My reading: 16 V
